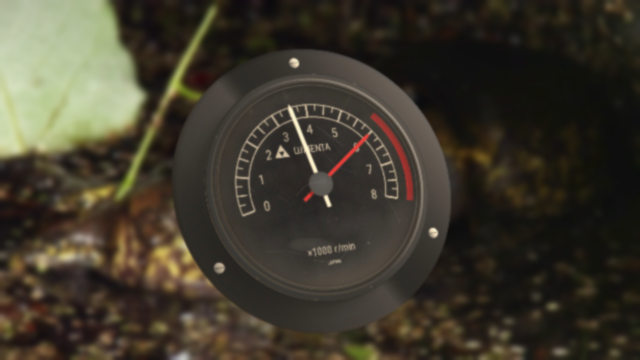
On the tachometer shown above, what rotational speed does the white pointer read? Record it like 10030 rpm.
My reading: 3500 rpm
